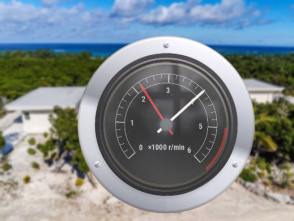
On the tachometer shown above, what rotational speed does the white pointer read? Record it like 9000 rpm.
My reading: 4000 rpm
